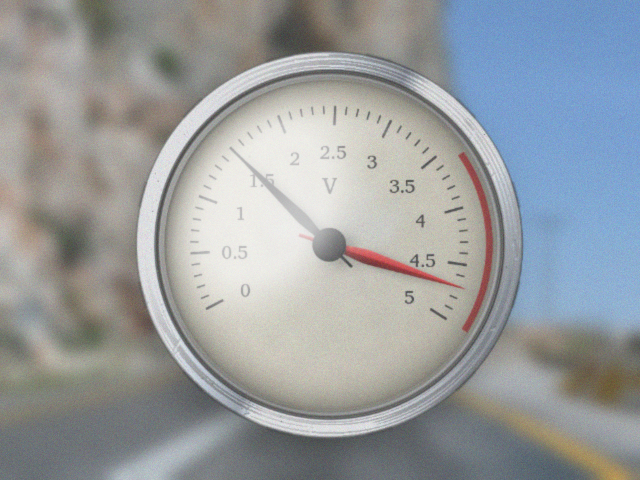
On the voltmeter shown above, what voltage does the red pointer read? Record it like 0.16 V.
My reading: 4.7 V
